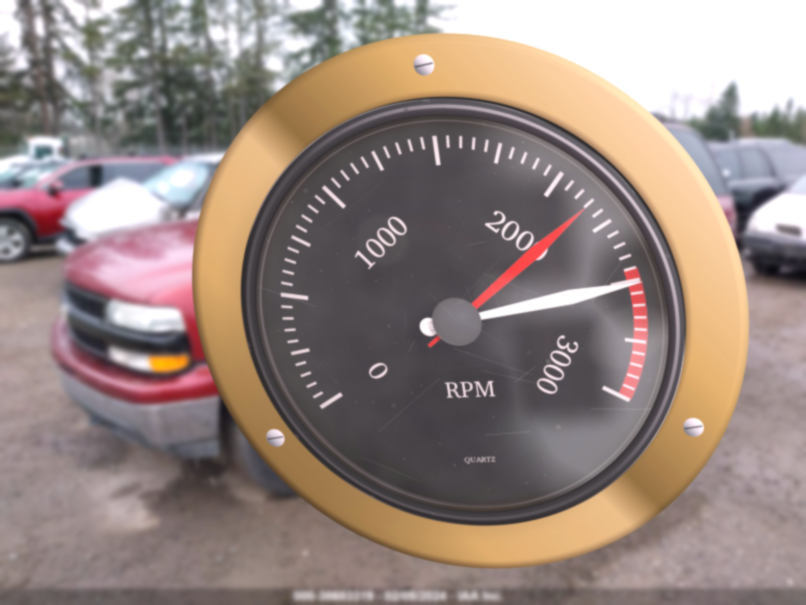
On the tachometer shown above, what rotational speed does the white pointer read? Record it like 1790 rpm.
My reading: 2500 rpm
